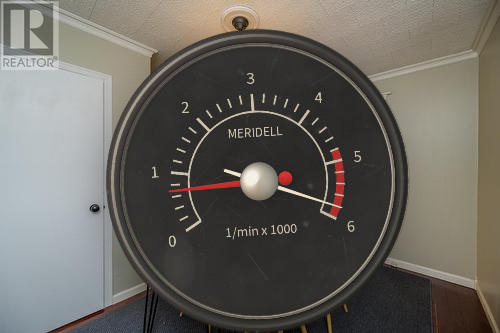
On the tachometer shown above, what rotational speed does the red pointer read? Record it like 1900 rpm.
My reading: 700 rpm
